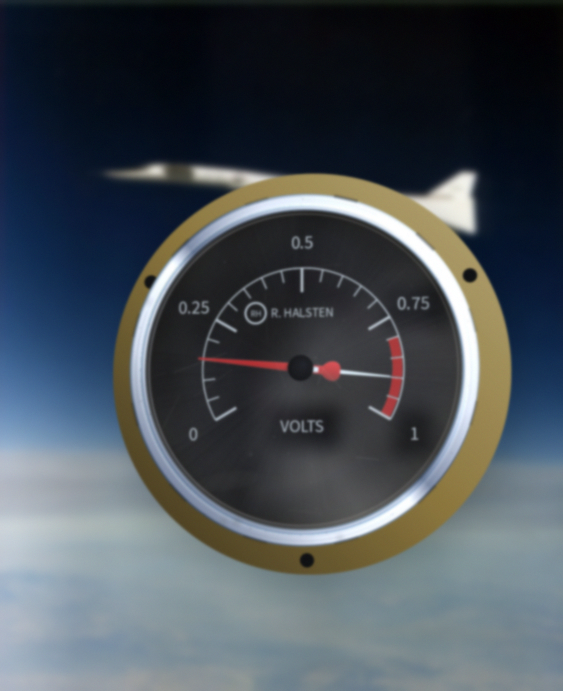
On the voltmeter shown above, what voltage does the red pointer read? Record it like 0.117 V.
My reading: 0.15 V
